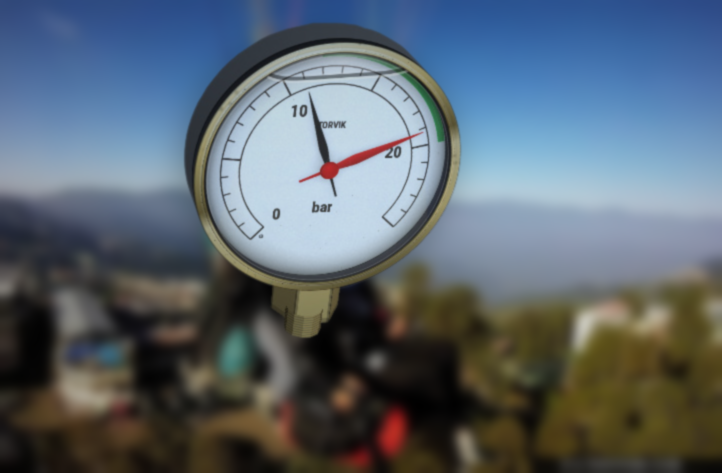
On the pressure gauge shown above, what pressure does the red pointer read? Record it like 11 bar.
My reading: 19 bar
